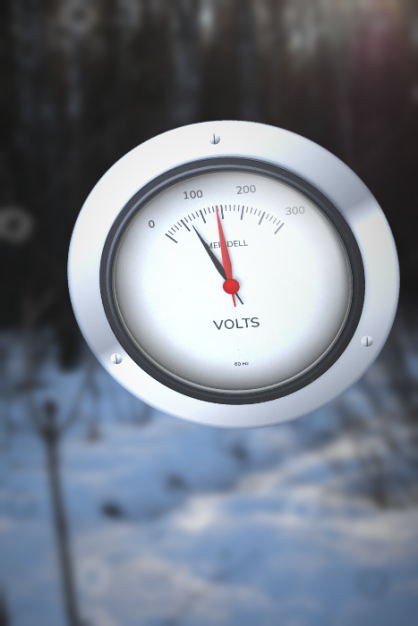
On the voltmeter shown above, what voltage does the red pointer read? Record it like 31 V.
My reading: 140 V
